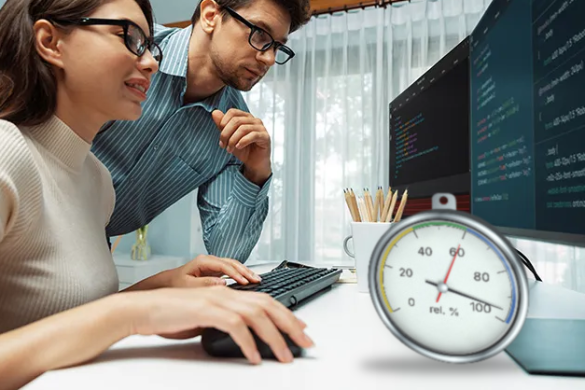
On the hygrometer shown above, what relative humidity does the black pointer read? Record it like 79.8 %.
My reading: 95 %
